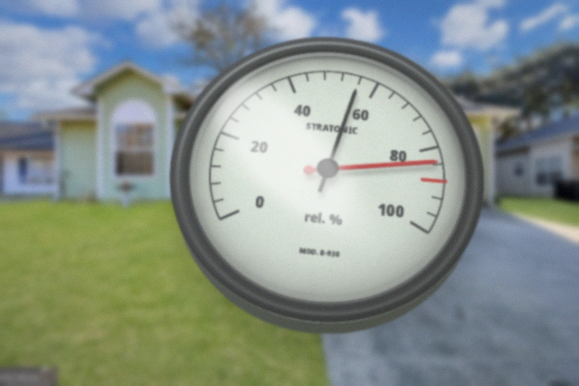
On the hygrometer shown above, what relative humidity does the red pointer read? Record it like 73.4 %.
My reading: 84 %
